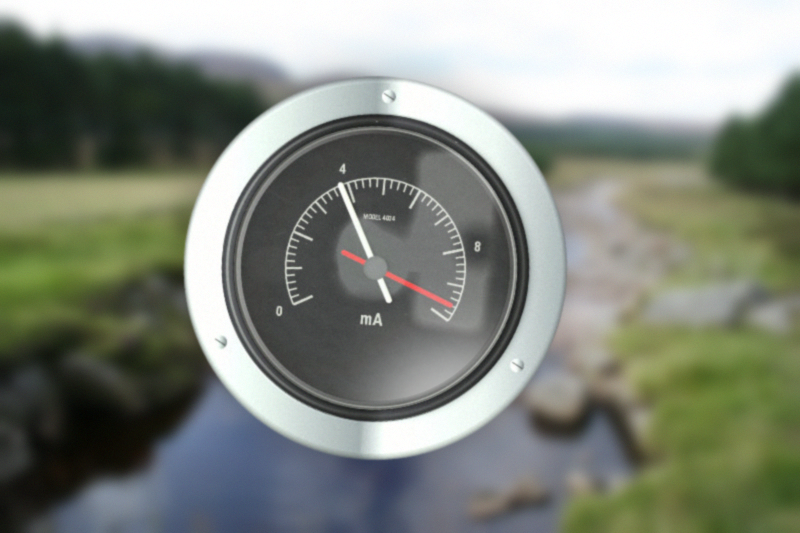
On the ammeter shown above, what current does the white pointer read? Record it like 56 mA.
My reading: 3.8 mA
